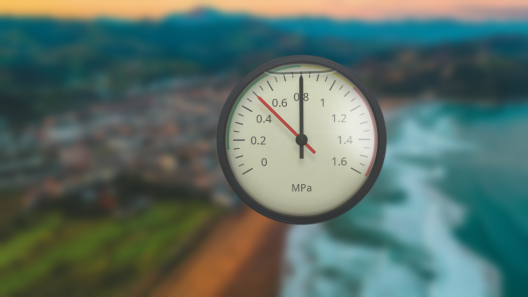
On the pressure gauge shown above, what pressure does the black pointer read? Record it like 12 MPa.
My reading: 0.8 MPa
